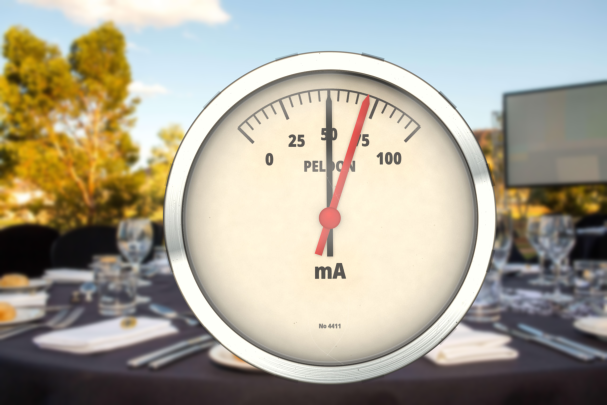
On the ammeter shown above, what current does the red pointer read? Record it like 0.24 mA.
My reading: 70 mA
